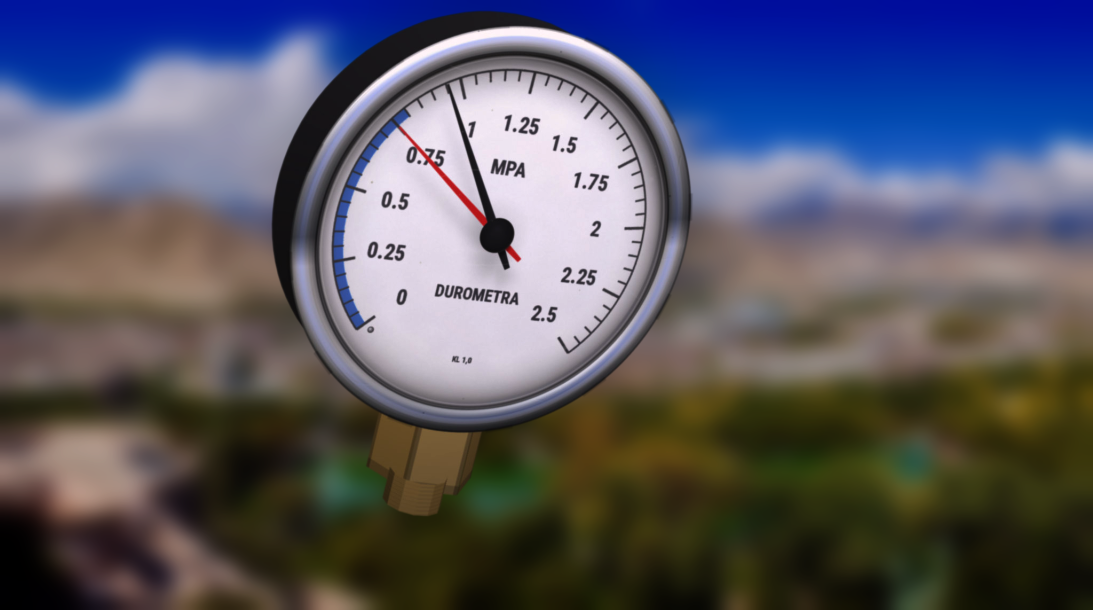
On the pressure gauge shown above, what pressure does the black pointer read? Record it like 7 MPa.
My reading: 0.95 MPa
